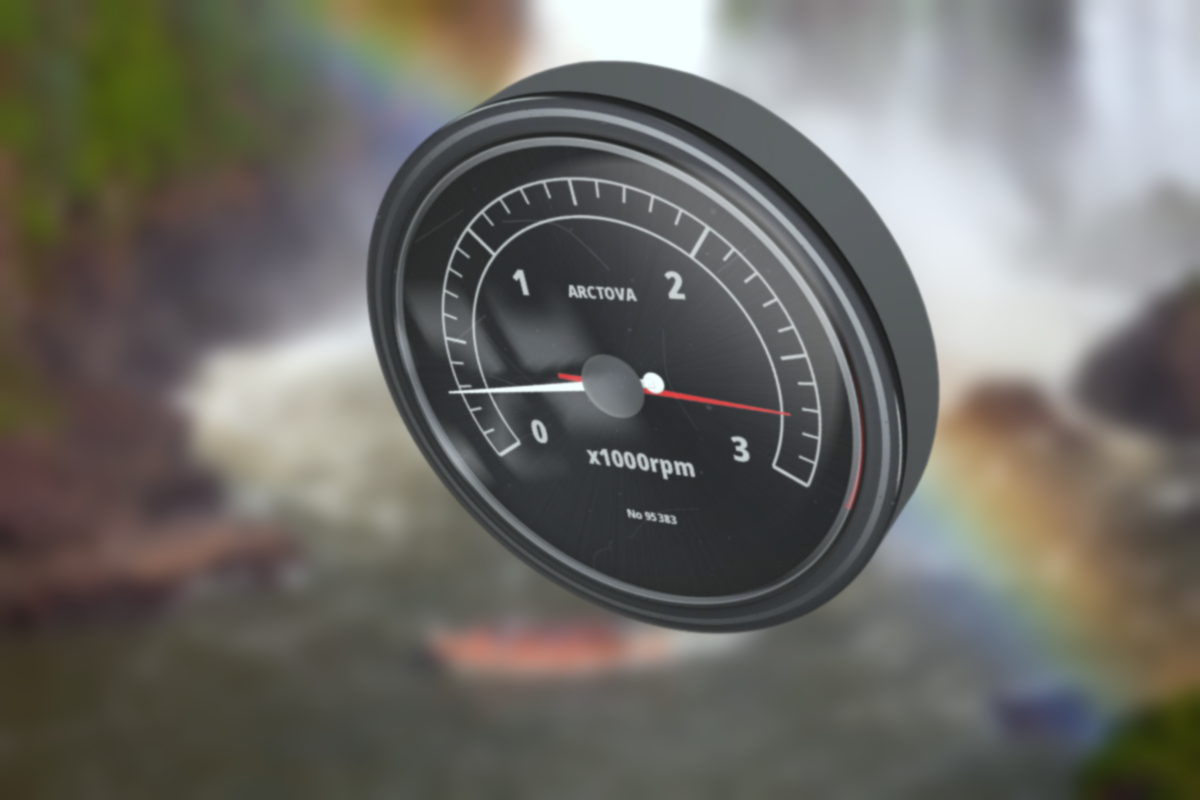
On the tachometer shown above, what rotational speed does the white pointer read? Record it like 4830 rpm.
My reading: 300 rpm
